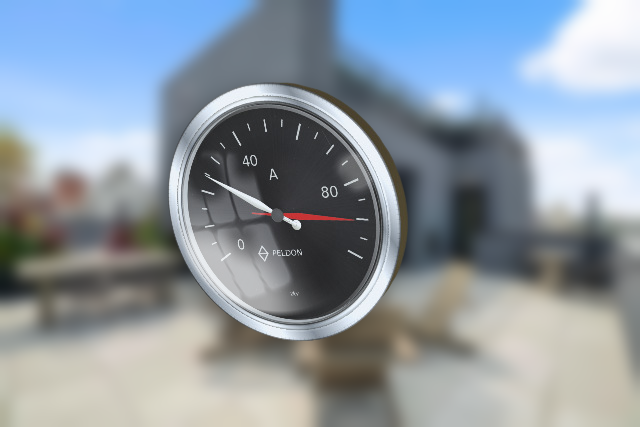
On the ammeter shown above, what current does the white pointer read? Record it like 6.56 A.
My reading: 25 A
